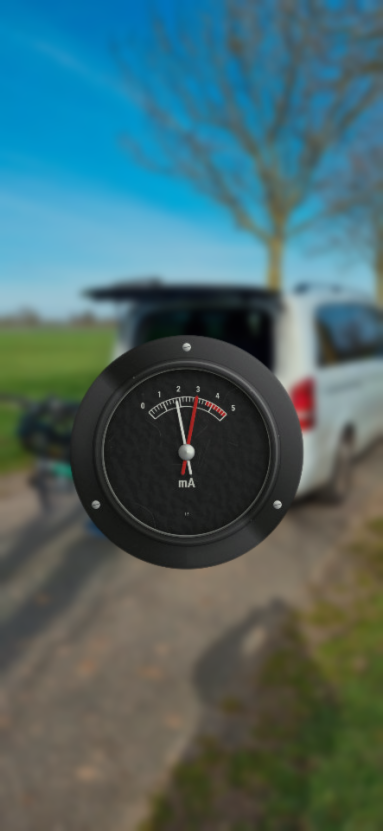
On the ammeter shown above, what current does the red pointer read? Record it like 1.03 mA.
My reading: 3 mA
